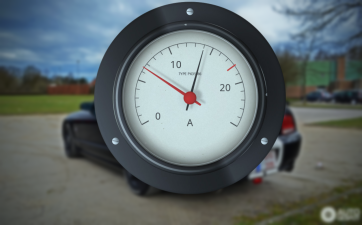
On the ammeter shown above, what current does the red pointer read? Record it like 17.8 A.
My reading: 6.5 A
